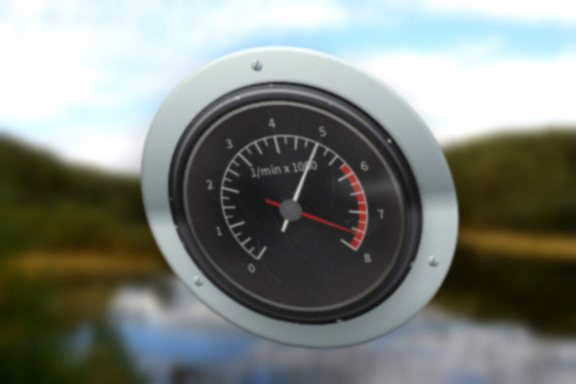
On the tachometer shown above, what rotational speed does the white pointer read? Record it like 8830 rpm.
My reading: 5000 rpm
